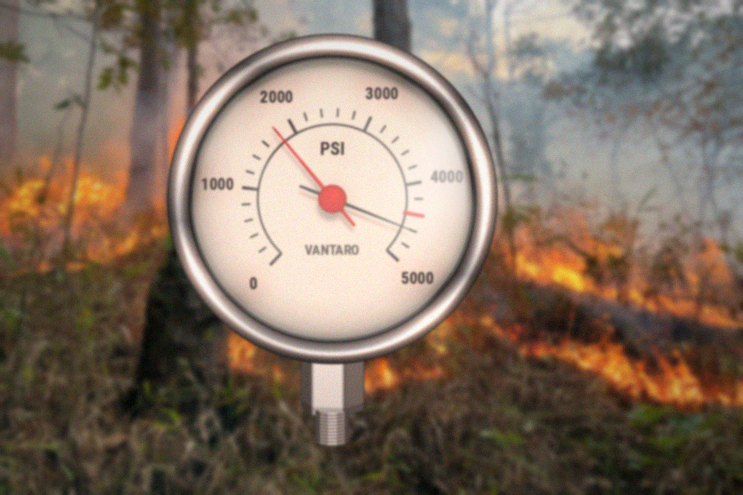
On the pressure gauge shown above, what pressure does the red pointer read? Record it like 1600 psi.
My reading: 1800 psi
